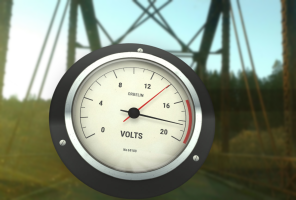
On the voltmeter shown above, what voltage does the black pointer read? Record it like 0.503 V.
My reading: 18.5 V
